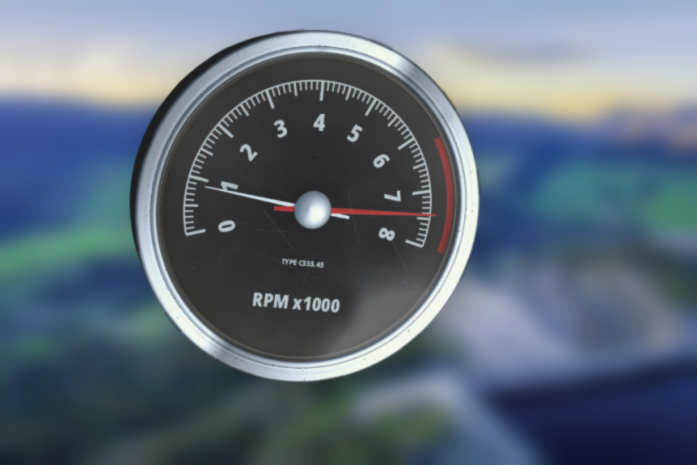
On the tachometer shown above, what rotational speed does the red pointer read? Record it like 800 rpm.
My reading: 7400 rpm
